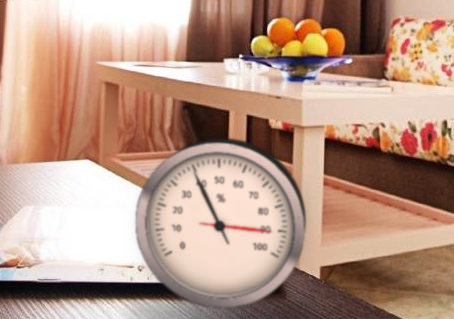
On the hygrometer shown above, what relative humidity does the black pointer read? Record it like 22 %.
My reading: 40 %
